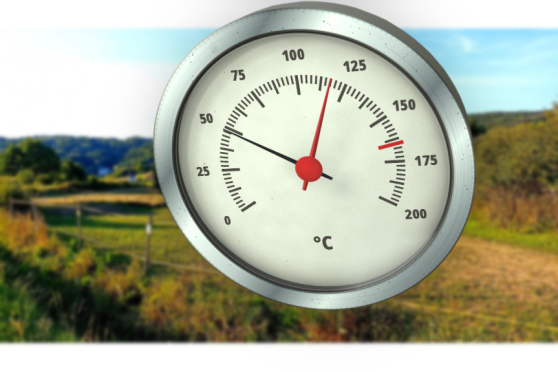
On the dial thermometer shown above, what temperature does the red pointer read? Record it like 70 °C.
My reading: 117.5 °C
